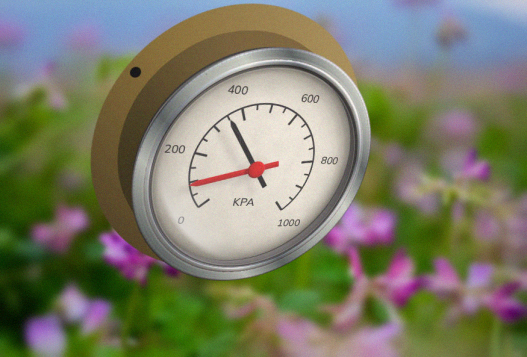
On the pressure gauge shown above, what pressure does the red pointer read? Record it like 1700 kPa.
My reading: 100 kPa
